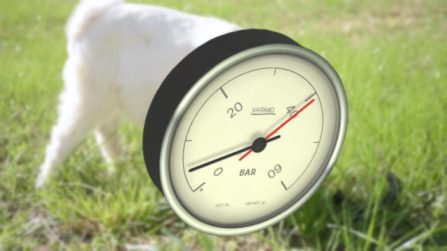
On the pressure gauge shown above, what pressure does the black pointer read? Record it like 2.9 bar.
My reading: 5 bar
